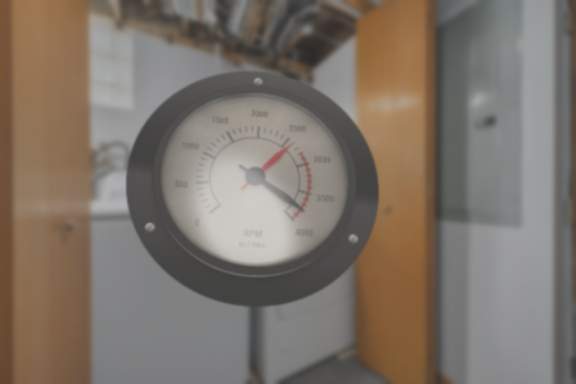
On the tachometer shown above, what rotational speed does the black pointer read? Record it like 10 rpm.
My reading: 3800 rpm
